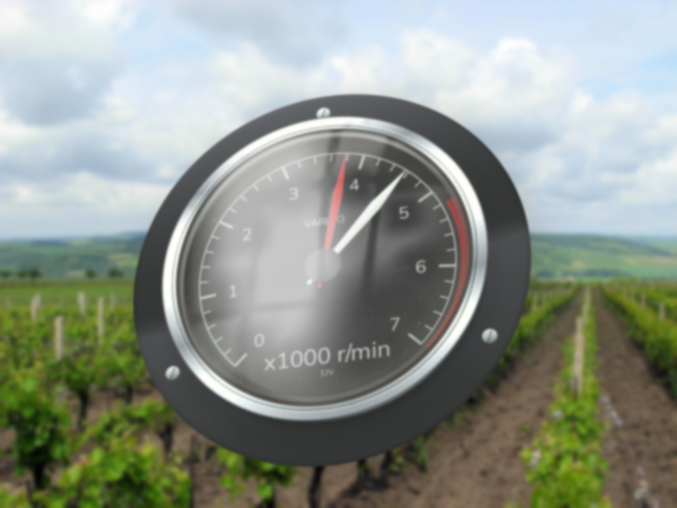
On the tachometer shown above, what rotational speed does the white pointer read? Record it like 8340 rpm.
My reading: 4600 rpm
